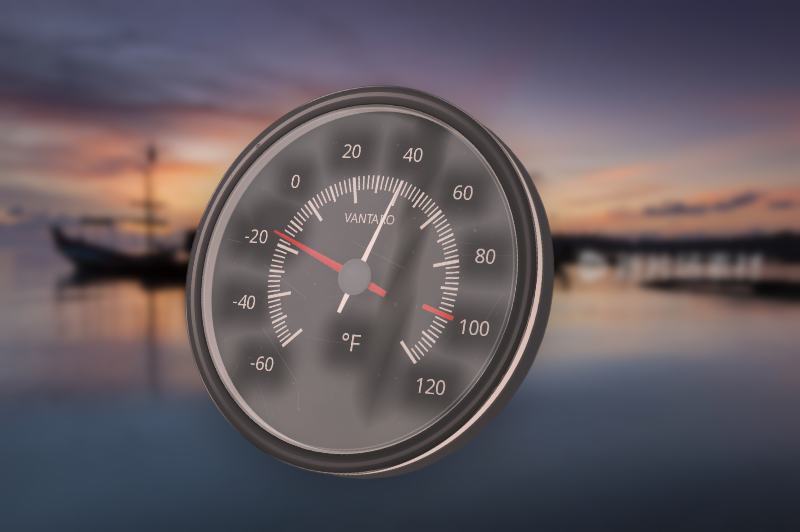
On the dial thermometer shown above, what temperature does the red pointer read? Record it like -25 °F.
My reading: -16 °F
